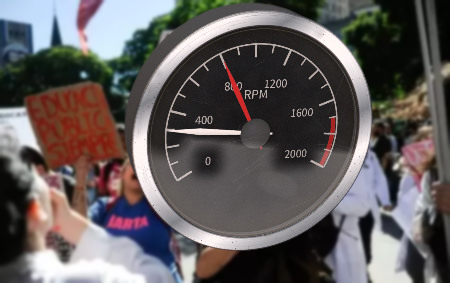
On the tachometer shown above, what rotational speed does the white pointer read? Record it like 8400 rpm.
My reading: 300 rpm
